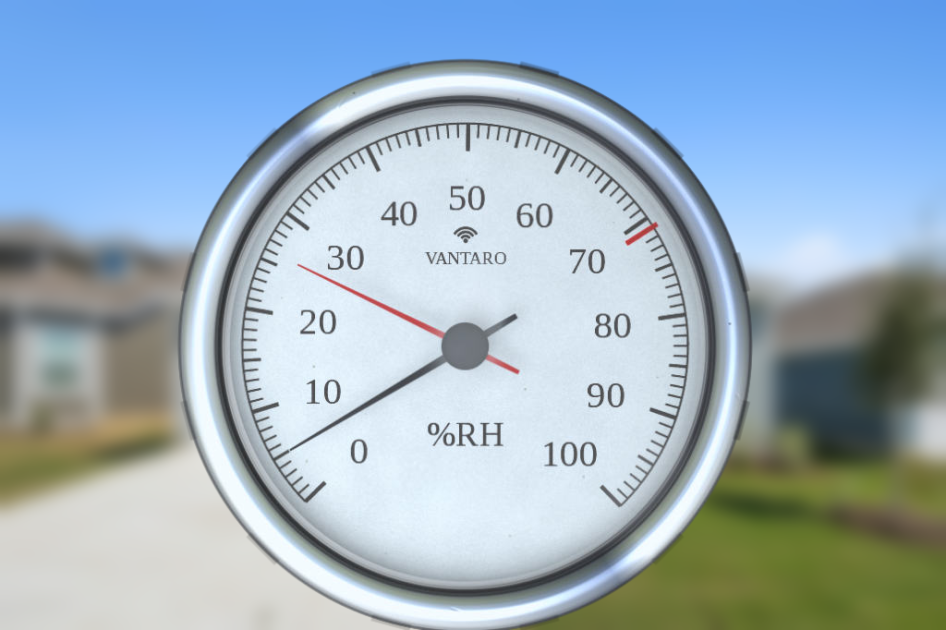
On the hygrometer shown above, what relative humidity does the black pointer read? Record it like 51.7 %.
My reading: 5 %
